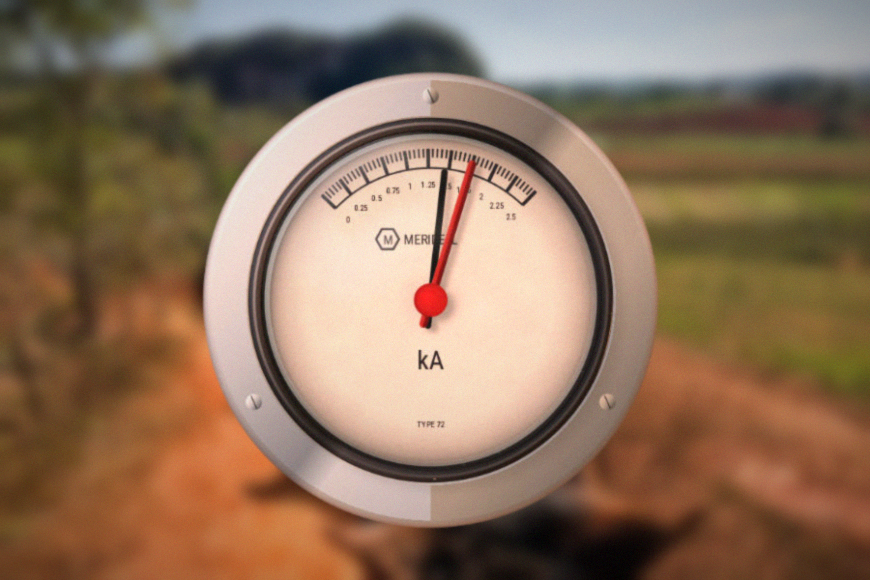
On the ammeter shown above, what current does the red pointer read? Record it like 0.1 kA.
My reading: 1.75 kA
